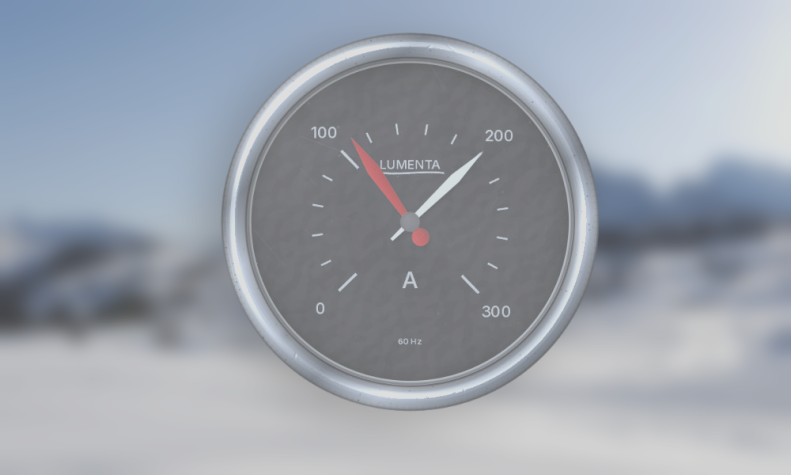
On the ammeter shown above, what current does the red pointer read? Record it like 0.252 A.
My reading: 110 A
